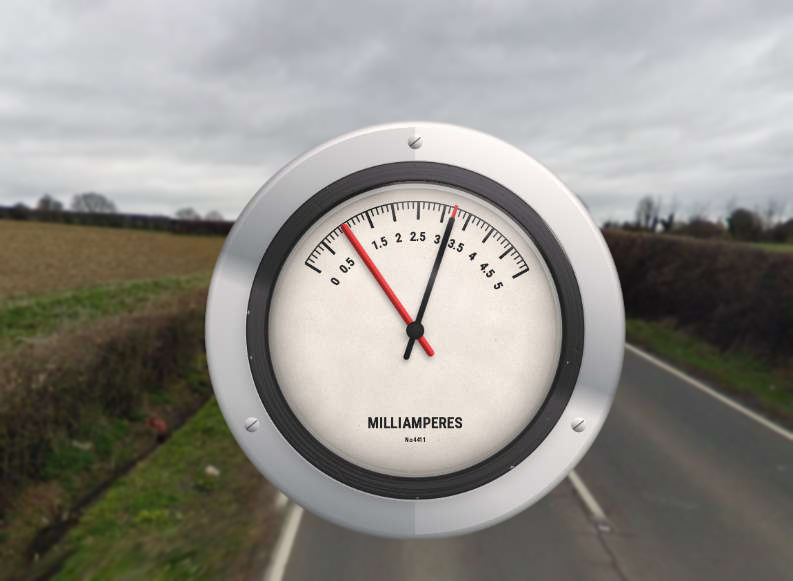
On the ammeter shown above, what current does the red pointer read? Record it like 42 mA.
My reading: 1 mA
